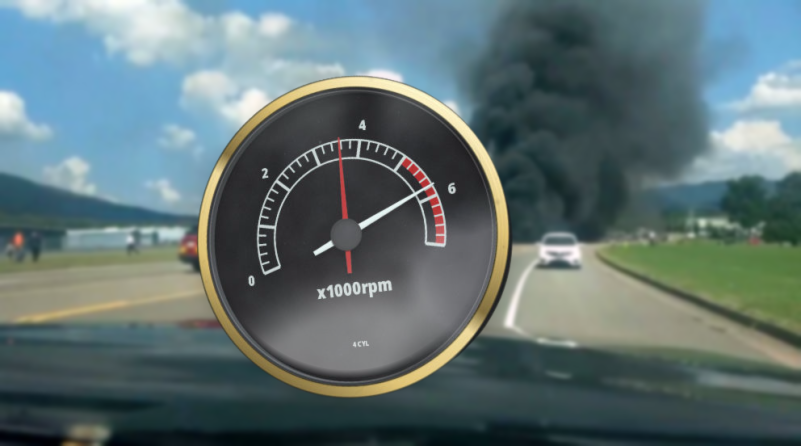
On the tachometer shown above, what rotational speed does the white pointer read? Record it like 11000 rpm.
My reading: 5800 rpm
